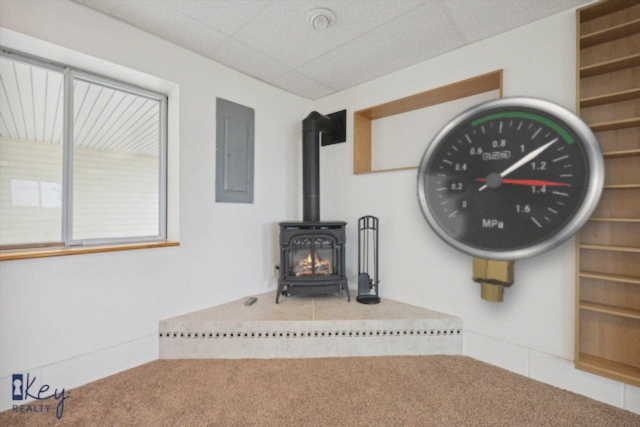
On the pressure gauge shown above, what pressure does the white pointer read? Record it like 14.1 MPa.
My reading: 1.1 MPa
